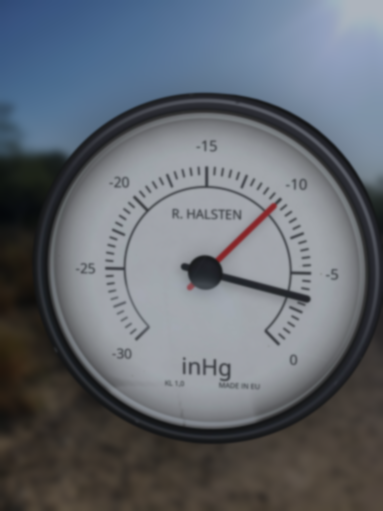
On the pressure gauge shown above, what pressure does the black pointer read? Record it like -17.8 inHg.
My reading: -3.5 inHg
